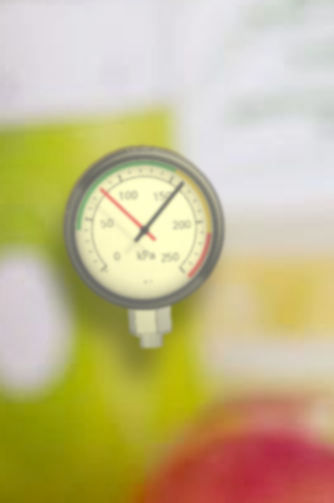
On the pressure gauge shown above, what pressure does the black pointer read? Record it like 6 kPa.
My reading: 160 kPa
